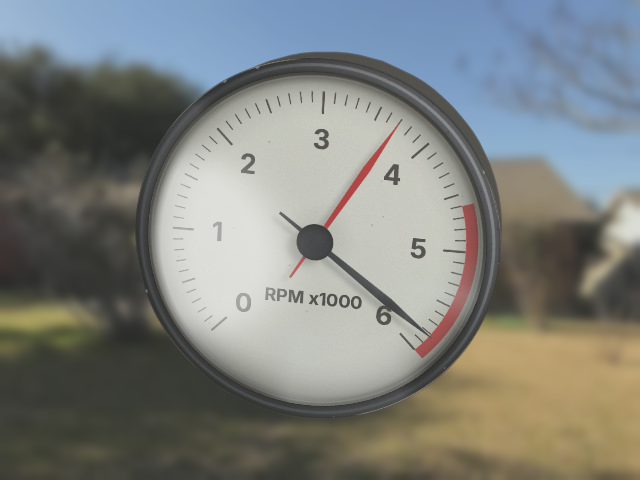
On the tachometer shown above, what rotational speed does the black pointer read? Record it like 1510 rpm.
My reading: 5800 rpm
